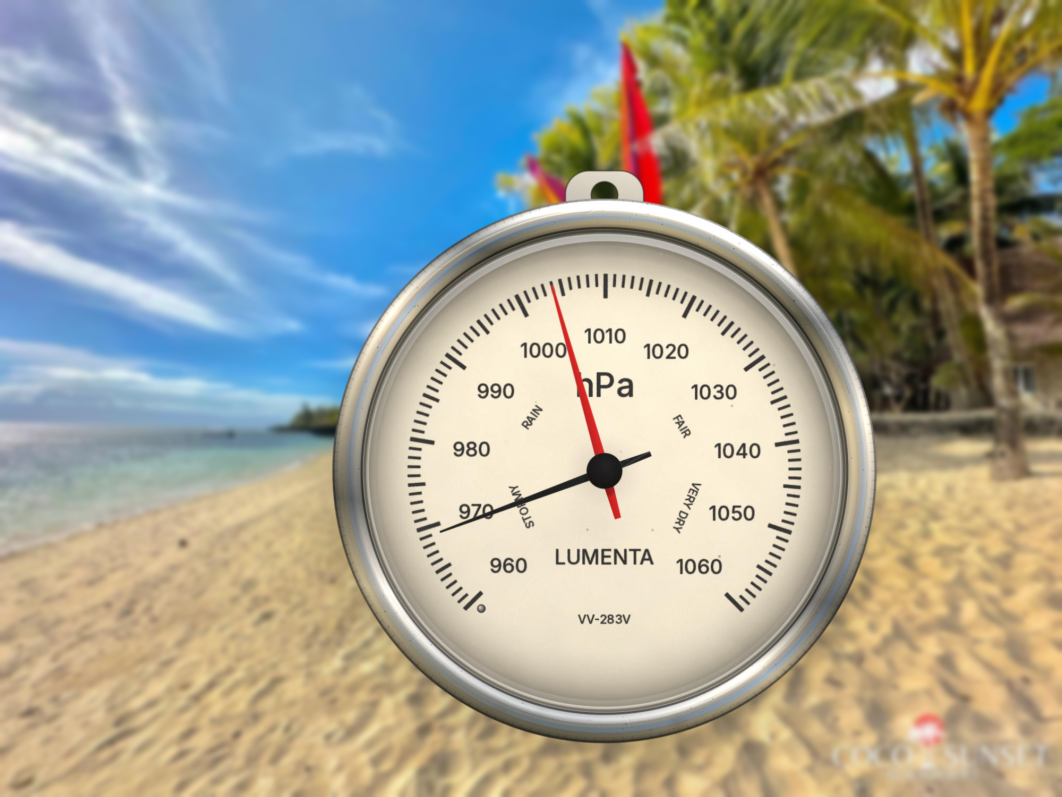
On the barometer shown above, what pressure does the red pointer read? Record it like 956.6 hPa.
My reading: 1004 hPa
